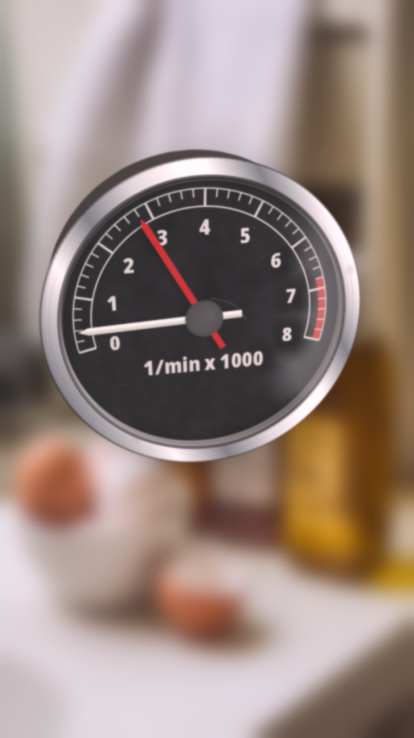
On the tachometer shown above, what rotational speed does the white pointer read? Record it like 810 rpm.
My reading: 400 rpm
